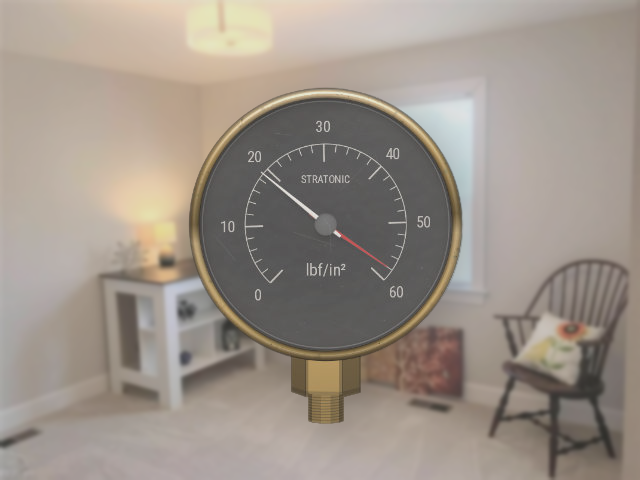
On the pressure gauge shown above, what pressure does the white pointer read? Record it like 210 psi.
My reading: 19 psi
